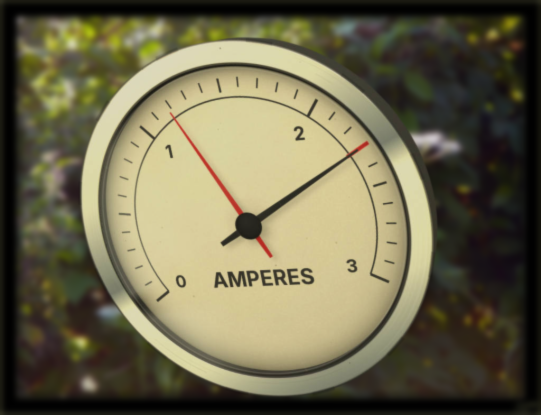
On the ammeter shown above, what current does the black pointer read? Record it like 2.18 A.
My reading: 2.3 A
